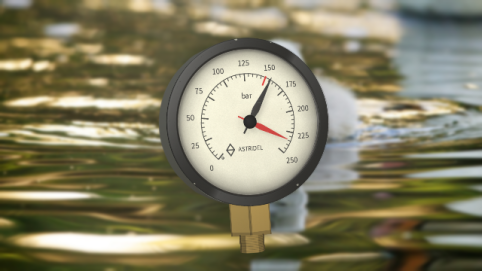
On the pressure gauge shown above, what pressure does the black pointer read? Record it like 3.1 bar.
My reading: 155 bar
